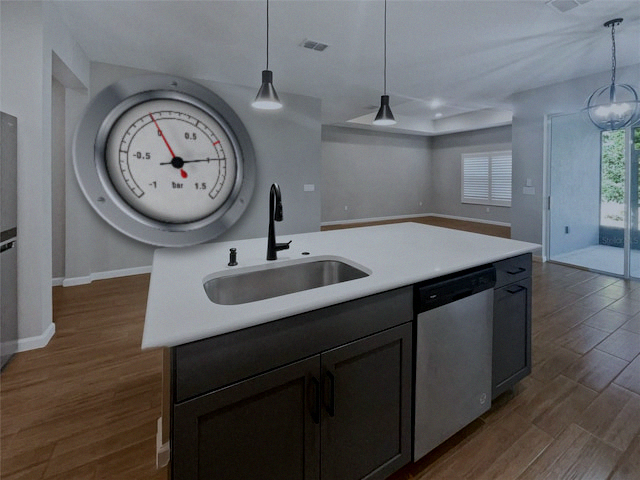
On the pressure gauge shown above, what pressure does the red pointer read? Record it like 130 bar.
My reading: 0 bar
